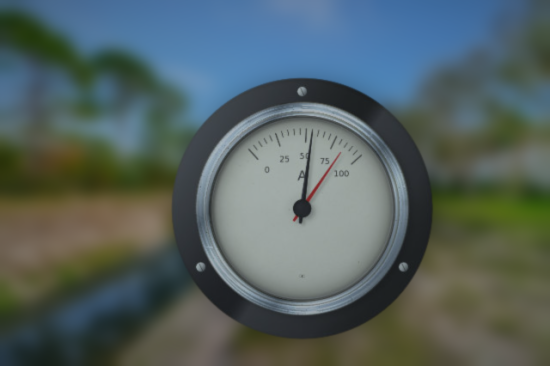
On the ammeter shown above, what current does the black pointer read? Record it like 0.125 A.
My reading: 55 A
